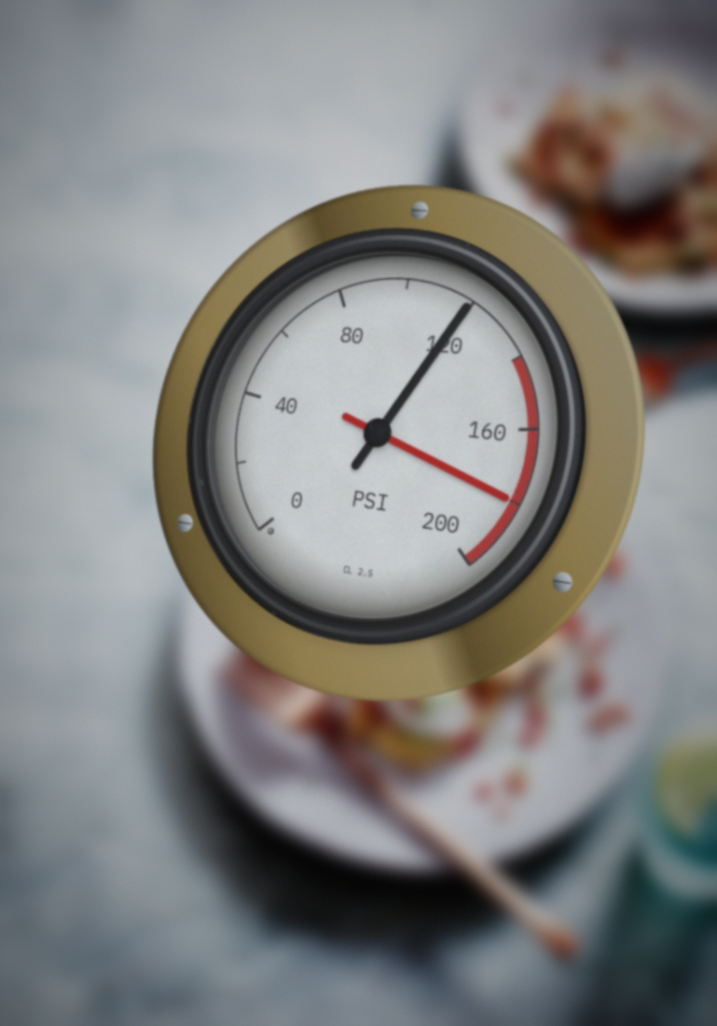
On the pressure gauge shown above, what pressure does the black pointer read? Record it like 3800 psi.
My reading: 120 psi
